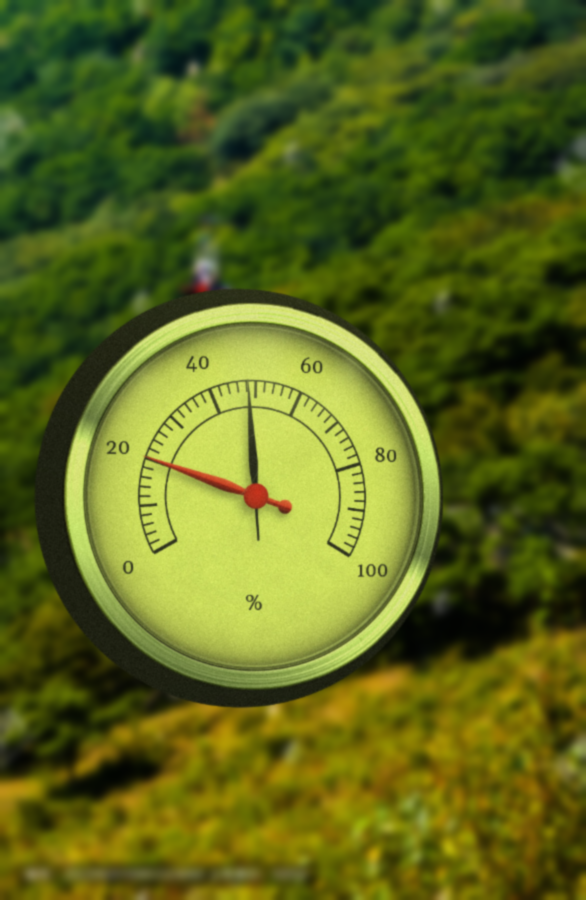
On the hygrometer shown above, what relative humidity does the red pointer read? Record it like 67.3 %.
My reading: 20 %
